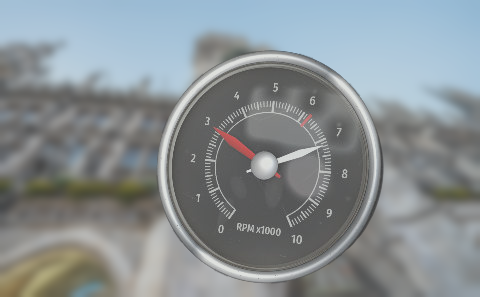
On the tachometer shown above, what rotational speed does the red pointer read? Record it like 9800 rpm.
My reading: 3000 rpm
